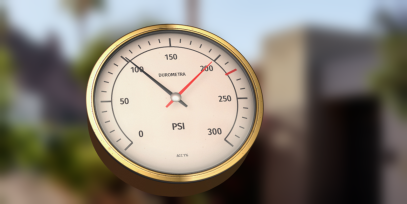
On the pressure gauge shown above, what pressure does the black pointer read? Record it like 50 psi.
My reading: 100 psi
